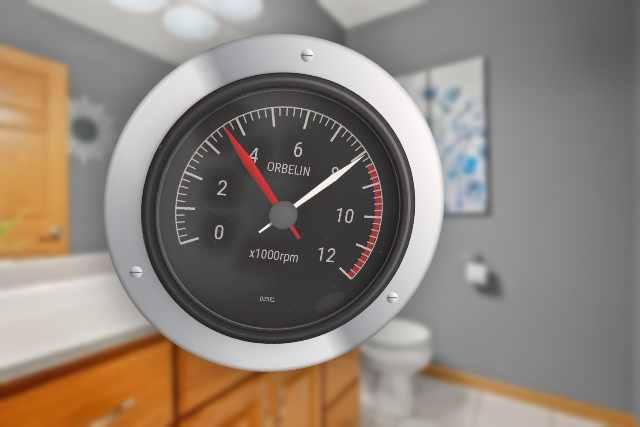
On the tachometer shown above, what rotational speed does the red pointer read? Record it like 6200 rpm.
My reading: 3600 rpm
